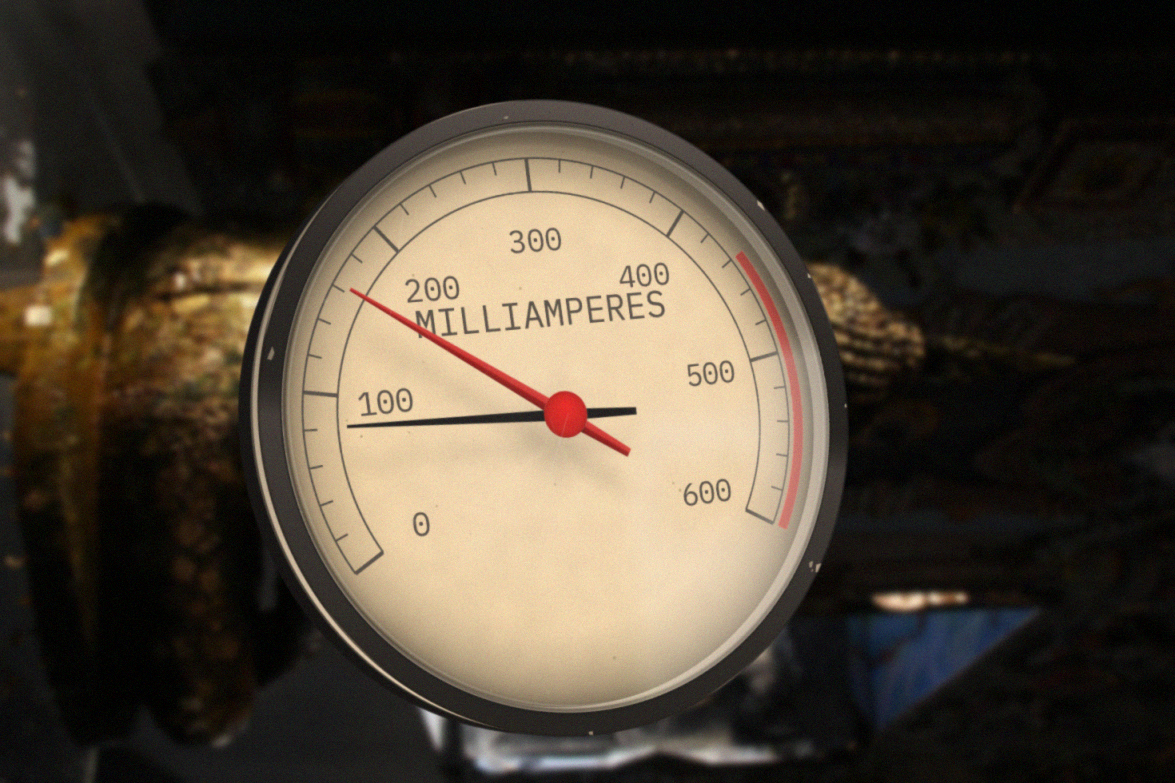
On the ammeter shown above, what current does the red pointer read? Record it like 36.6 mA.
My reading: 160 mA
